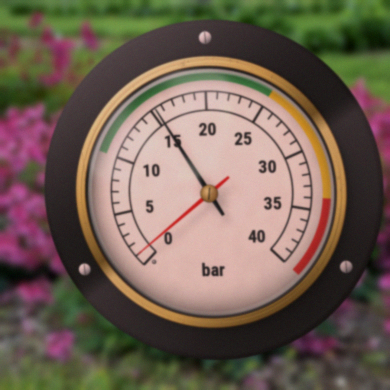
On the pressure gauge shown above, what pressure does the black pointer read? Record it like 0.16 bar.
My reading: 15.5 bar
